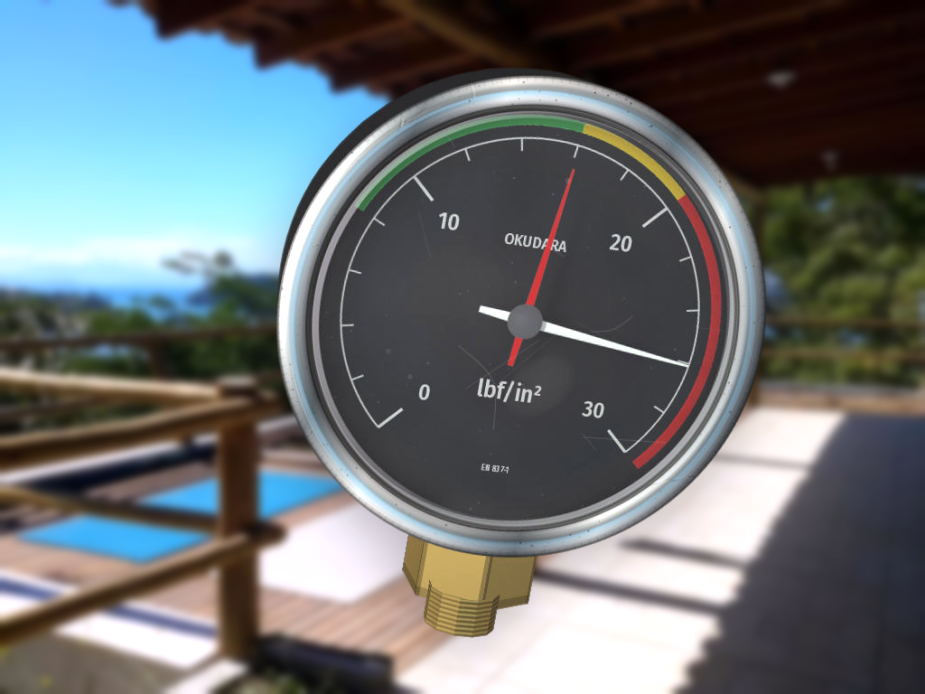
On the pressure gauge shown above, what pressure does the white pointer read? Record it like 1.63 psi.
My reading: 26 psi
